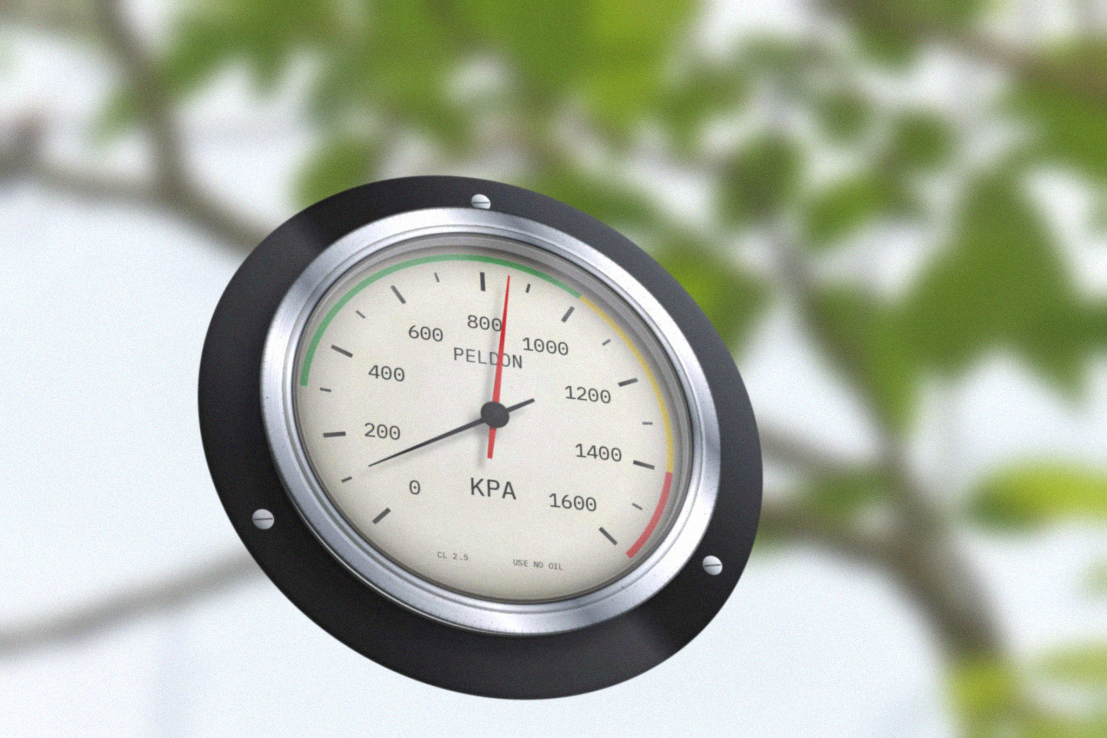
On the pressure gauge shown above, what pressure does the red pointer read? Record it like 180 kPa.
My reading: 850 kPa
